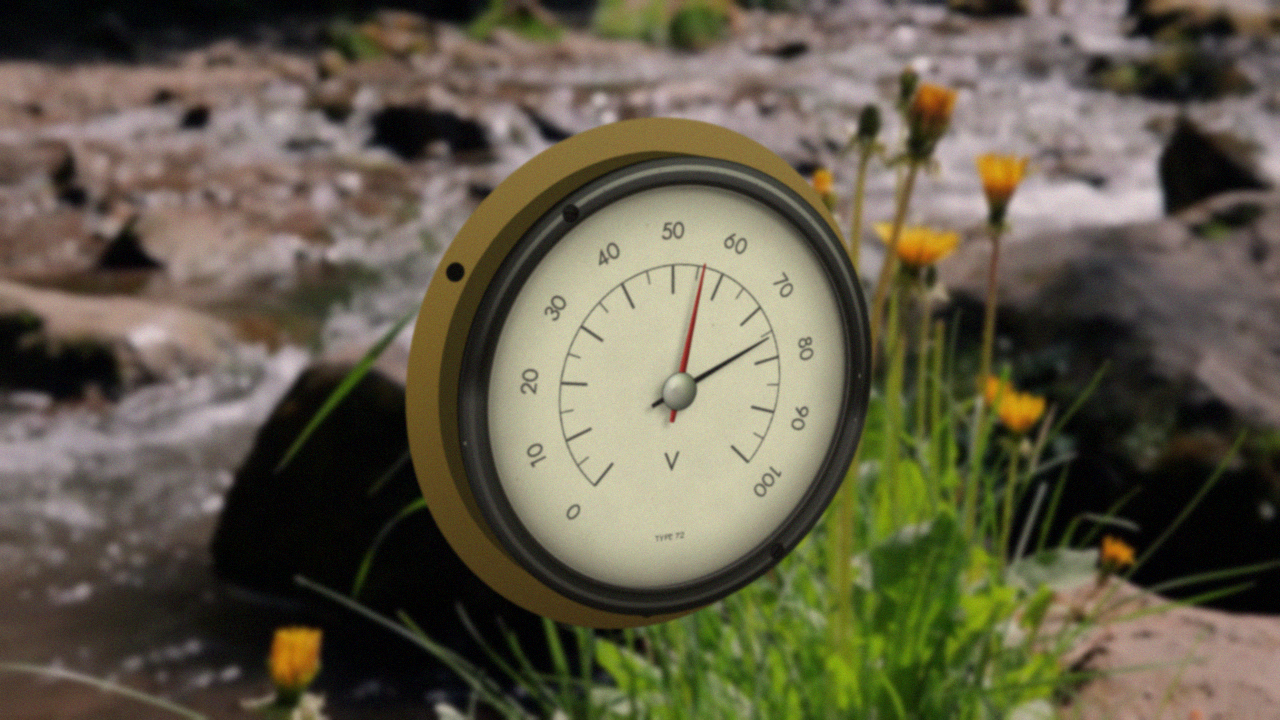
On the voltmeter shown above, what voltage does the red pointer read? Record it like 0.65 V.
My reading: 55 V
